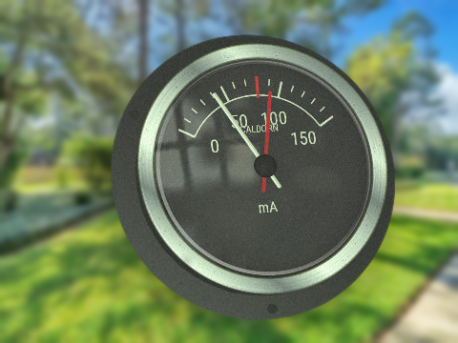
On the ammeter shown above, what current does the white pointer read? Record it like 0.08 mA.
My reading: 40 mA
